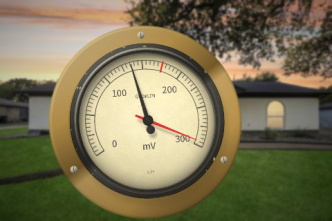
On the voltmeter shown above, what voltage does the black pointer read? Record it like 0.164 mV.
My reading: 135 mV
